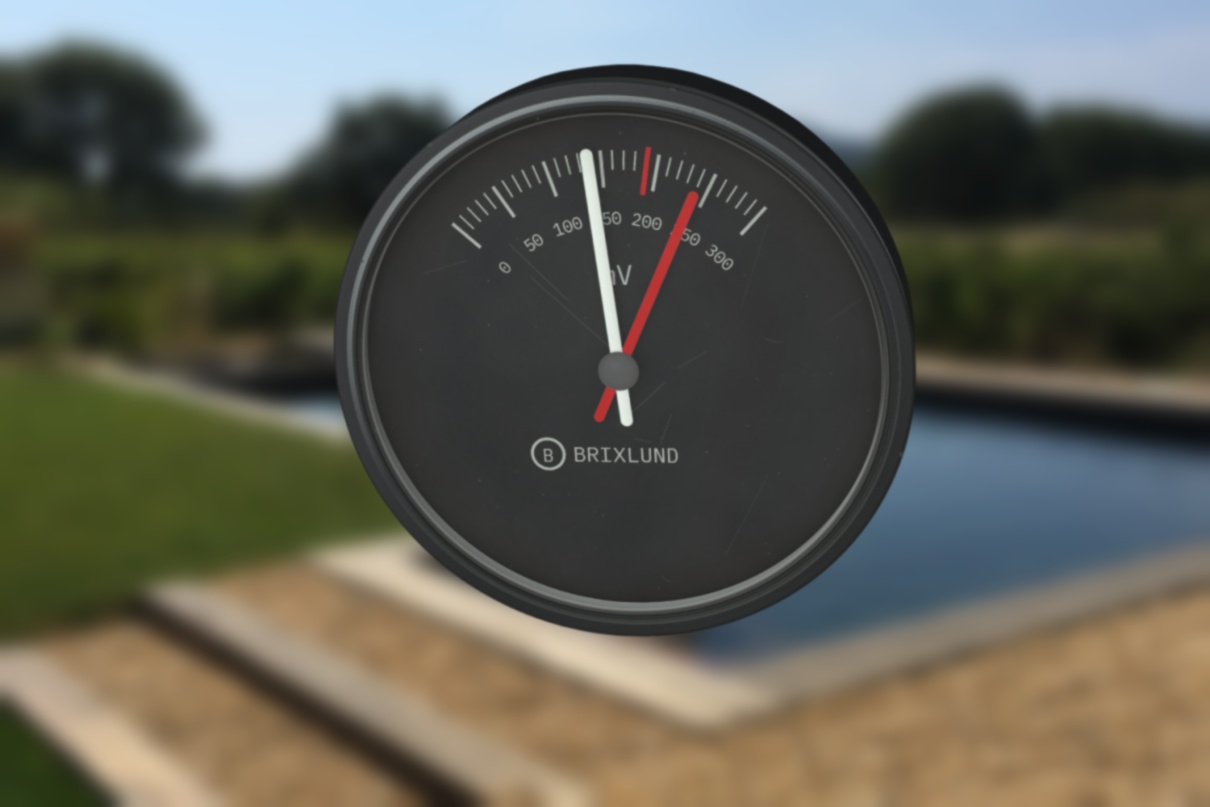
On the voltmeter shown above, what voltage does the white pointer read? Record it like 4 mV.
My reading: 140 mV
